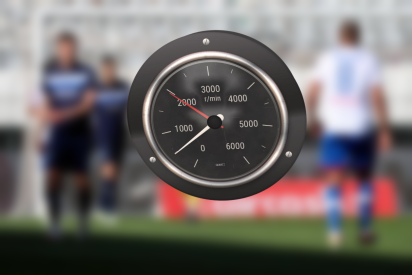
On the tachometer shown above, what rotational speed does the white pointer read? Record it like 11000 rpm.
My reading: 500 rpm
